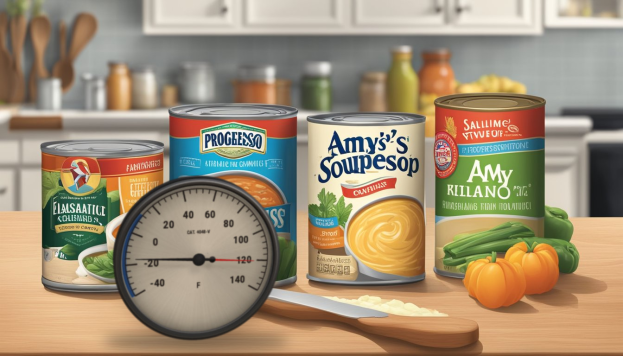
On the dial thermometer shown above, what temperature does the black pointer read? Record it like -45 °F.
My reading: -16 °F
